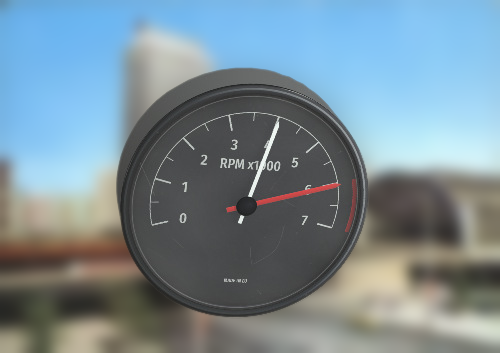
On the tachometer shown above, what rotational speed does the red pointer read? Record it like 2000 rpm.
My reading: 6000 rpm
